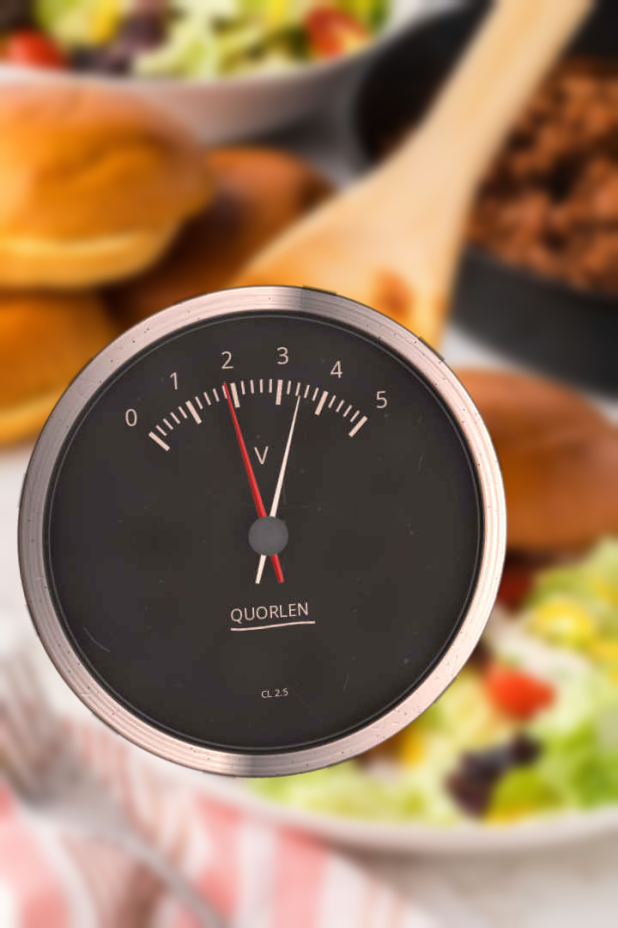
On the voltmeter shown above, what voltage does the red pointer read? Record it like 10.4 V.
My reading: 1.8 V
